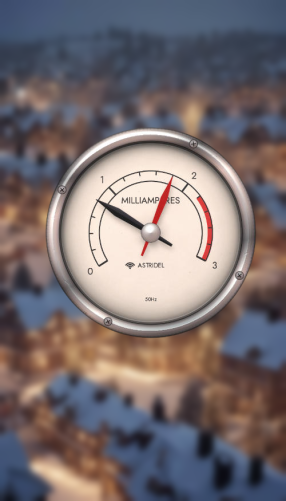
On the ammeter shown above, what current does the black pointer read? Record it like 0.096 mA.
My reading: 0.8 mA
